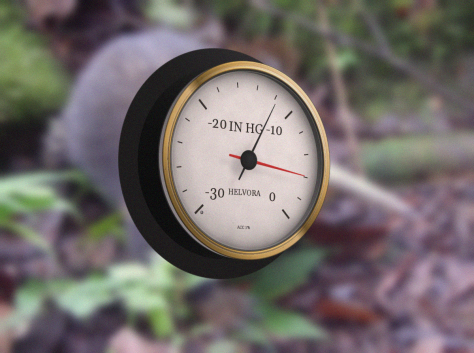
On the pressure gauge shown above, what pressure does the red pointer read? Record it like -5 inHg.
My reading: -4 inHg
